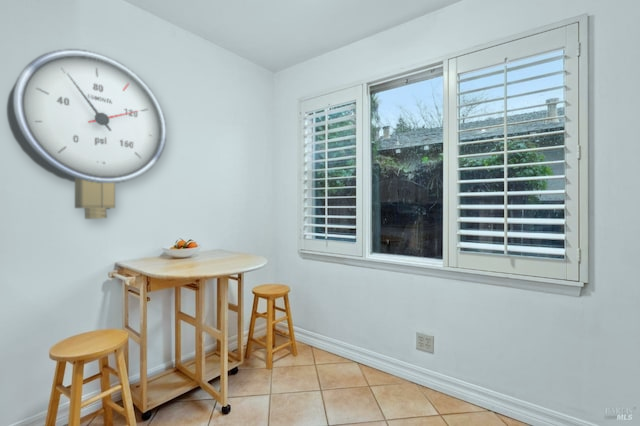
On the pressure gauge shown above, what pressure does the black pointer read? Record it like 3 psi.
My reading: 60 psi
